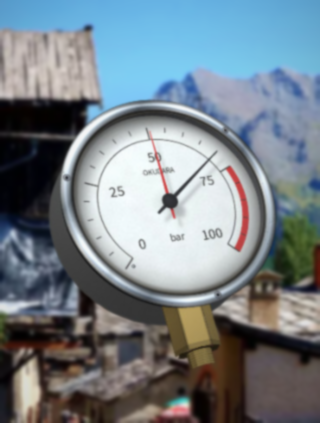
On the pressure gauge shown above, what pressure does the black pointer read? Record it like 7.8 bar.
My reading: 70 bar
